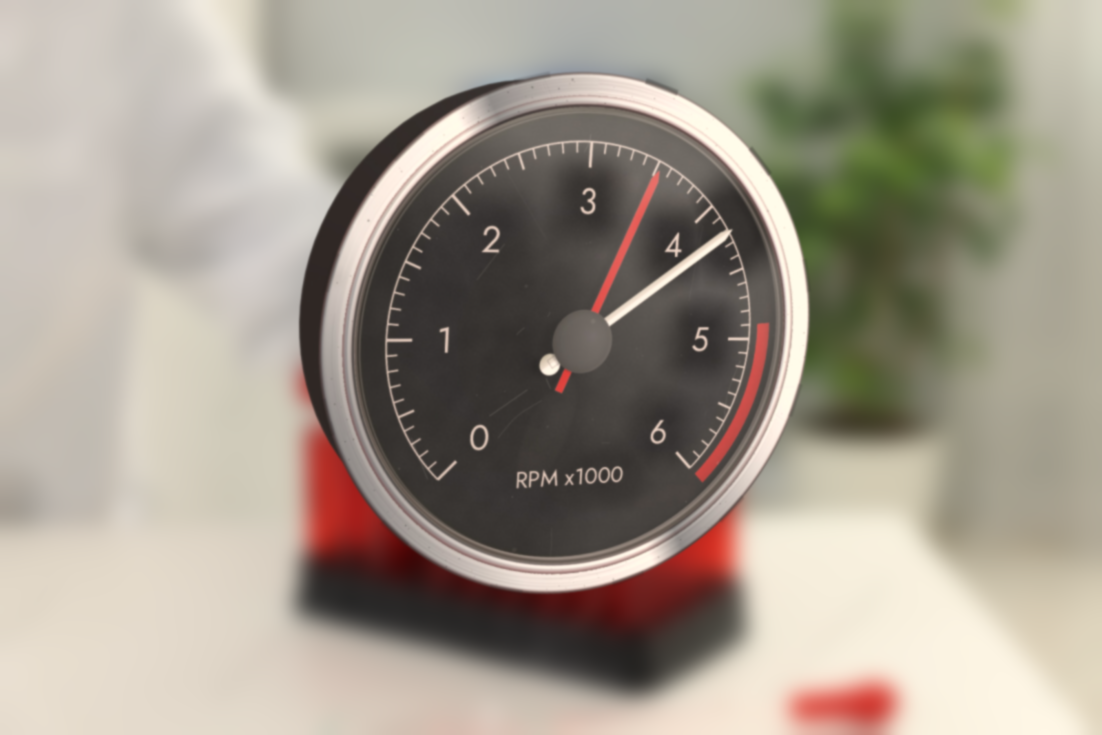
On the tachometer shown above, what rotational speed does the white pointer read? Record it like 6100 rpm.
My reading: 4200 rpm
